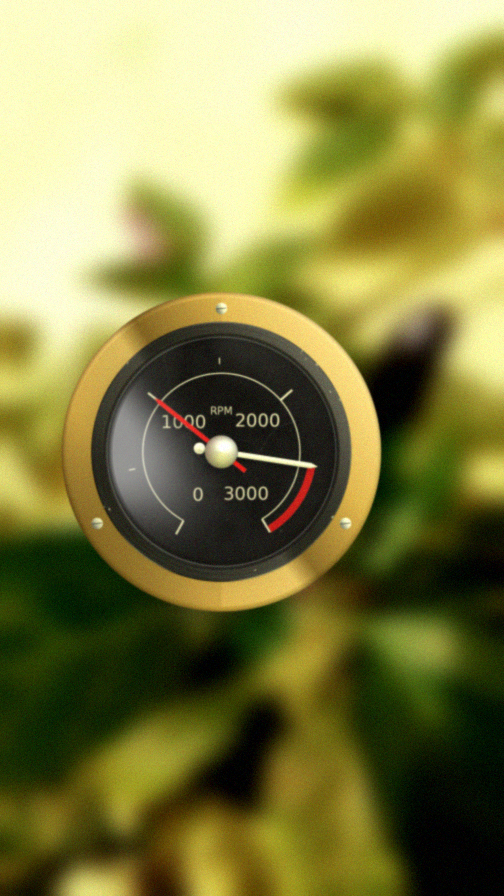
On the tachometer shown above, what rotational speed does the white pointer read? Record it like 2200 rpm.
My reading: 2500 rpm
